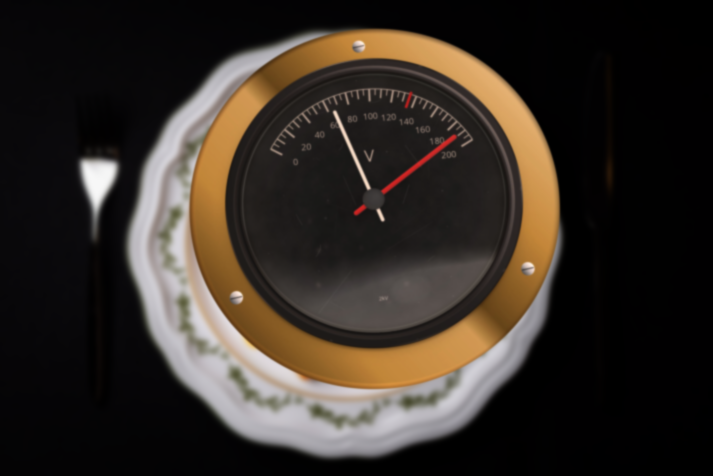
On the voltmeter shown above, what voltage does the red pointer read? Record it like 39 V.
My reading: 190 V
